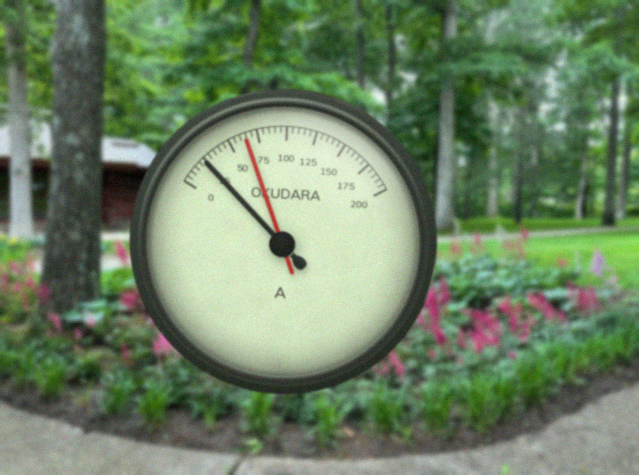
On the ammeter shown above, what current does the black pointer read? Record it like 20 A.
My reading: 25 A
